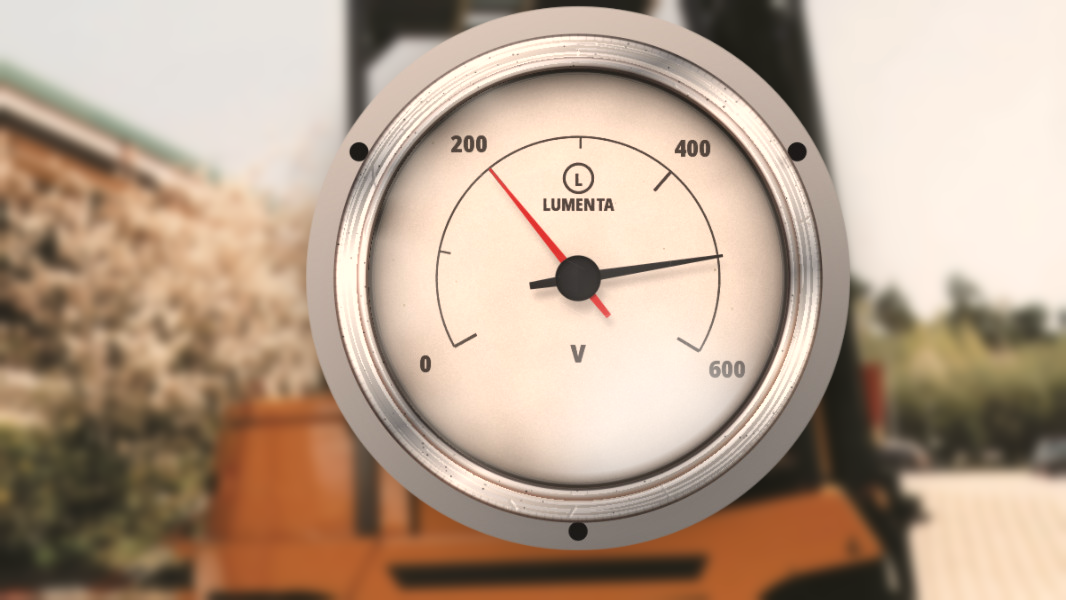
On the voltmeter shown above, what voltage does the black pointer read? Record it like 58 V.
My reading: 500 V
